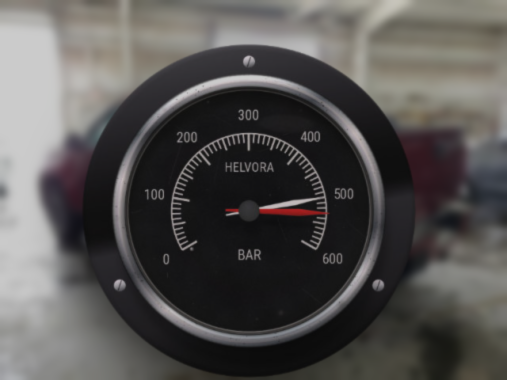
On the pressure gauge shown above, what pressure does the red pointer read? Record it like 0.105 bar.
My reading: 530 bar
